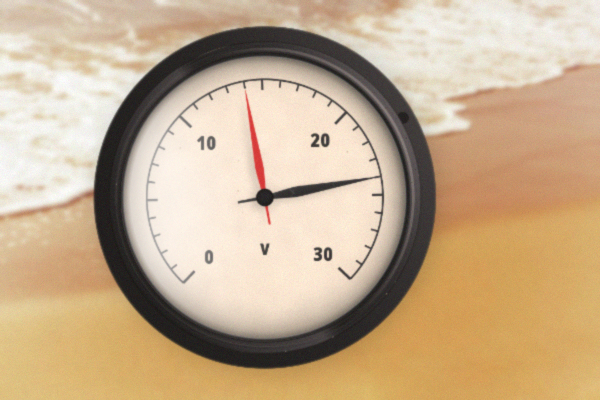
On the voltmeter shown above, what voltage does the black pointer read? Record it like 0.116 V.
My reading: 24 V
